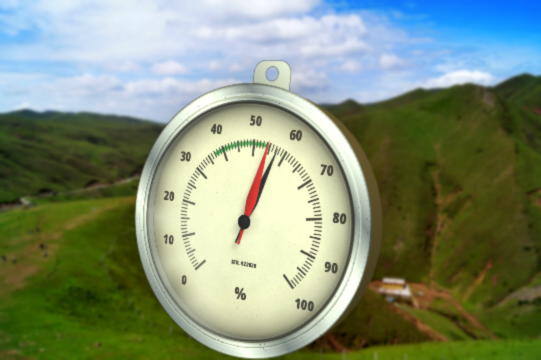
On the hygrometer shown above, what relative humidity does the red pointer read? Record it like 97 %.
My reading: 55 %
